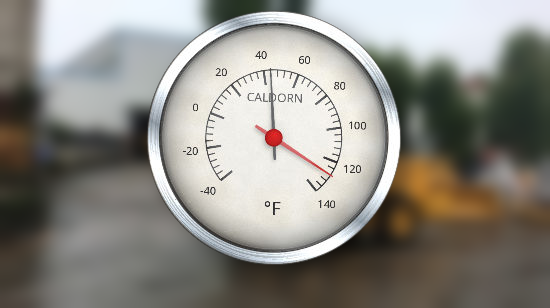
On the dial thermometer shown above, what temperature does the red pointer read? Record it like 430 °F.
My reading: 128 °F
